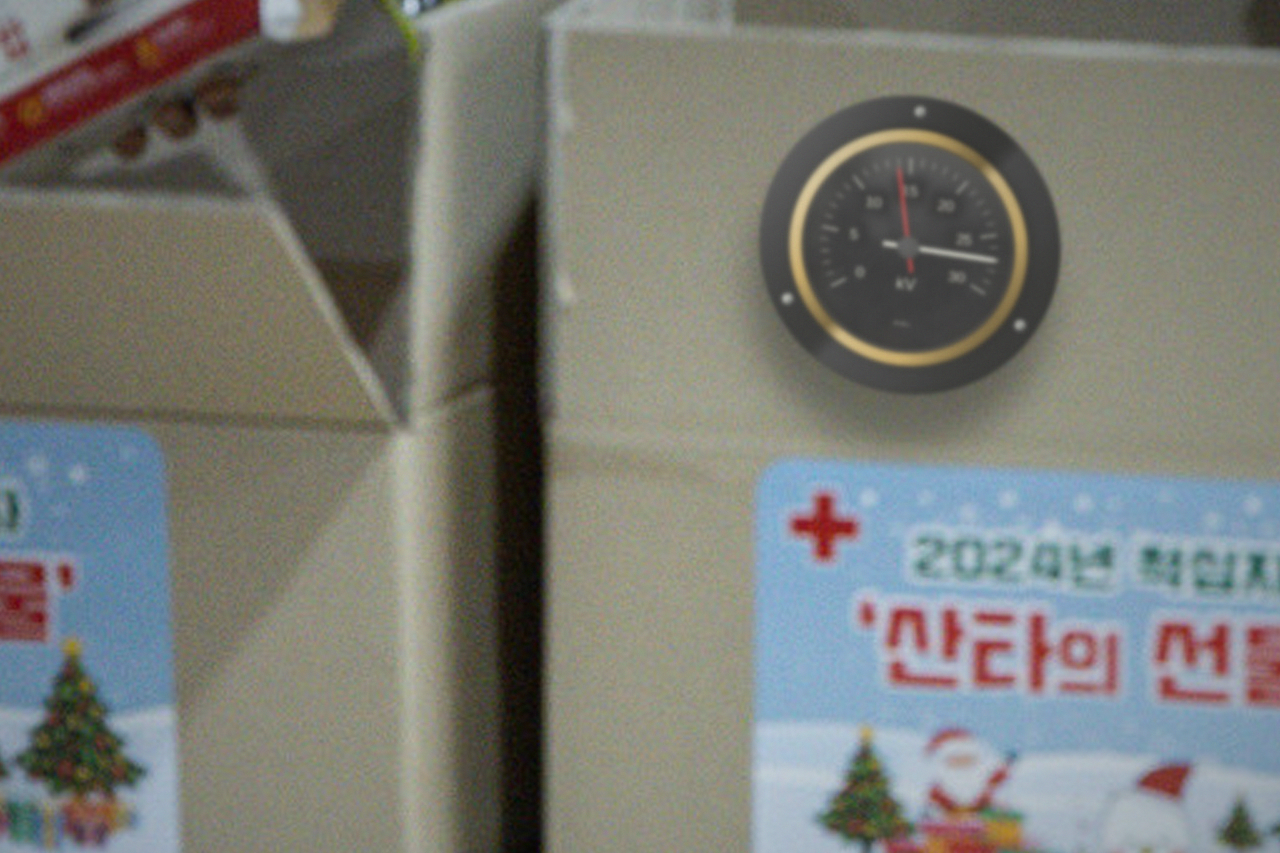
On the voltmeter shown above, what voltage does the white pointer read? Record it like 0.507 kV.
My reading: 27 kV
